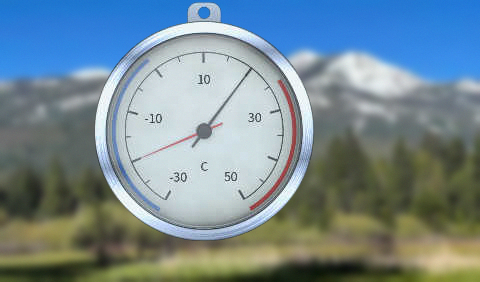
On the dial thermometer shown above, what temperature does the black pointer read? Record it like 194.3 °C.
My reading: 20 °C
